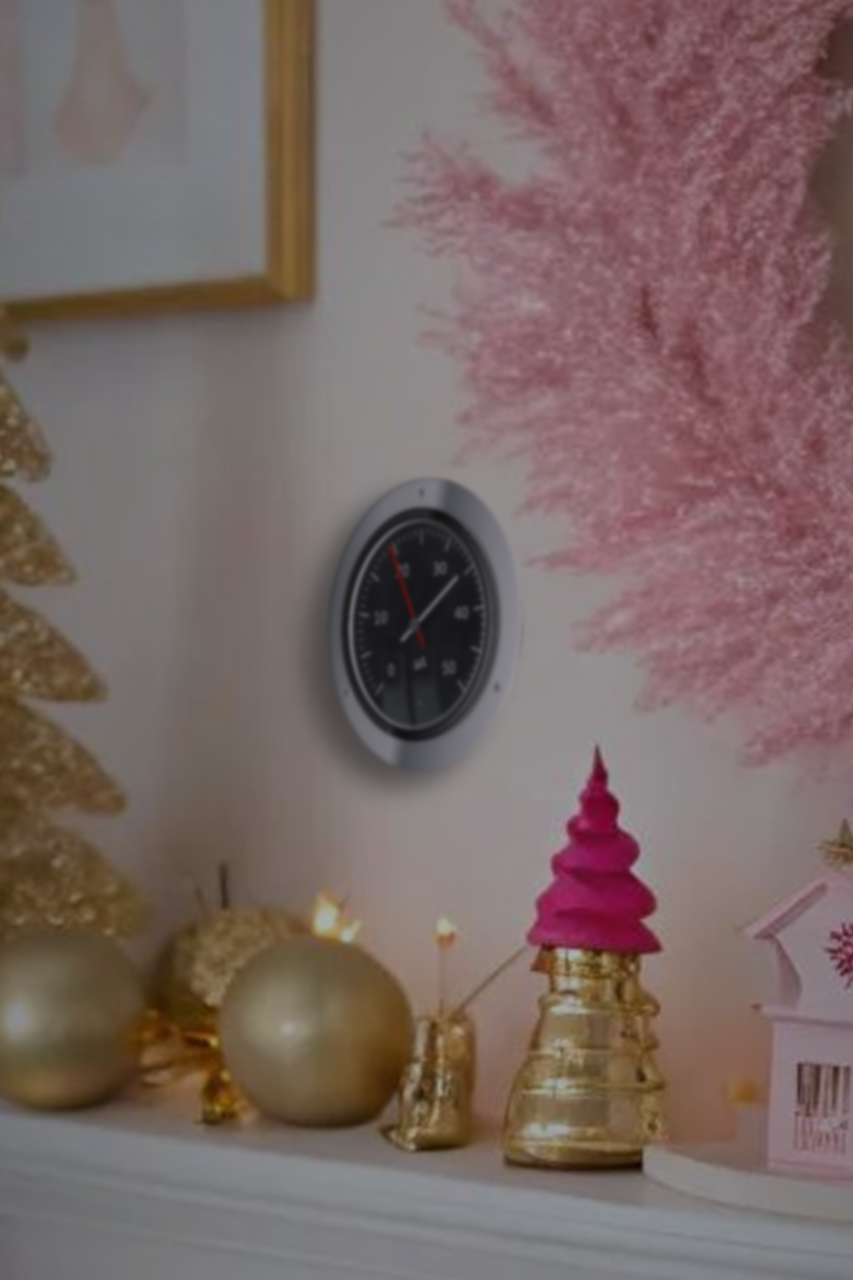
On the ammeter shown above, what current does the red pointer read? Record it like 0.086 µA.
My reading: 20 µA
